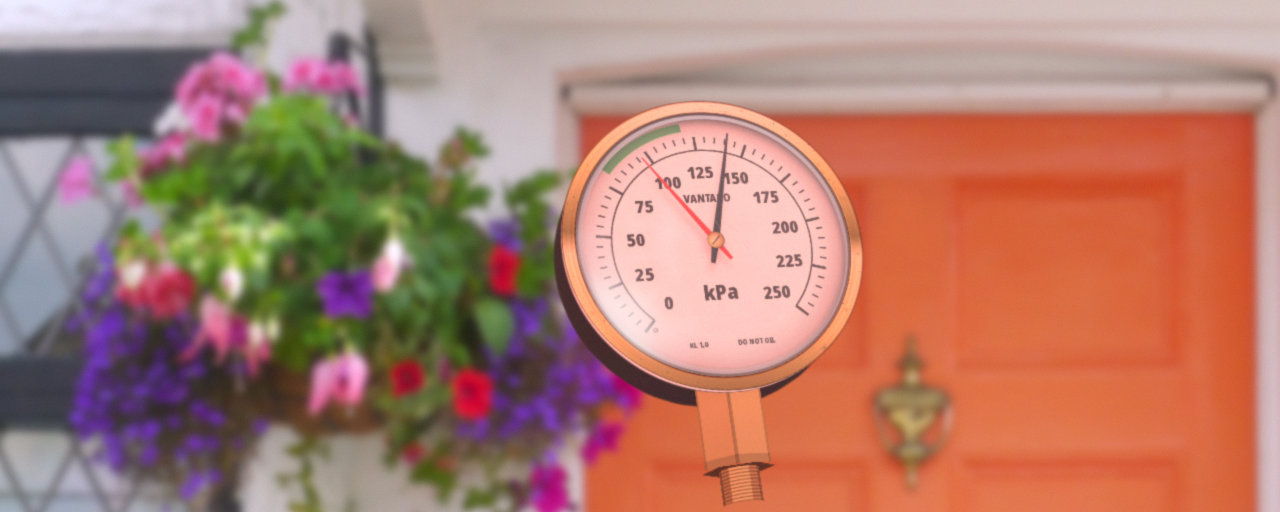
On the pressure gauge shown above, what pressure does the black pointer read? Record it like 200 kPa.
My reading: 140 kPa
